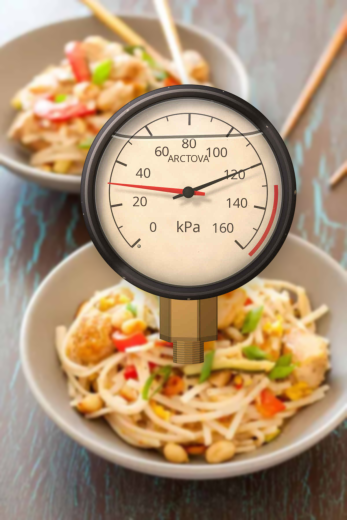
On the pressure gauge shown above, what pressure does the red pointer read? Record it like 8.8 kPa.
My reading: 30 kPa
